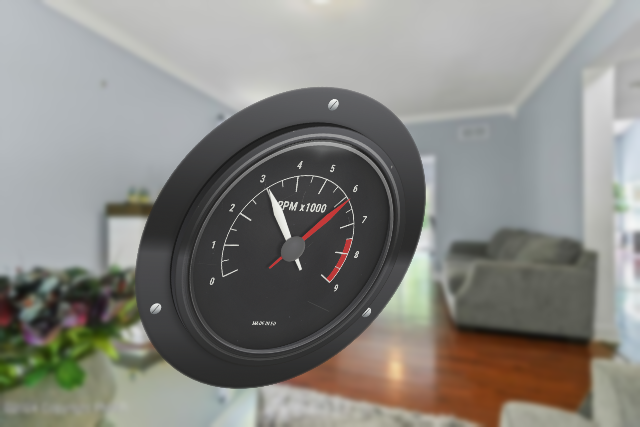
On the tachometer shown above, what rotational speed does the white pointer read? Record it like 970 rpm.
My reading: 3000 rpm
